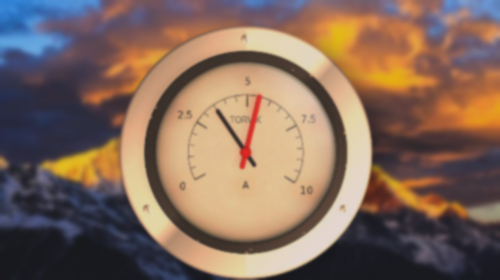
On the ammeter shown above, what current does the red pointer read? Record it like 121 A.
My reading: 5.5 A
